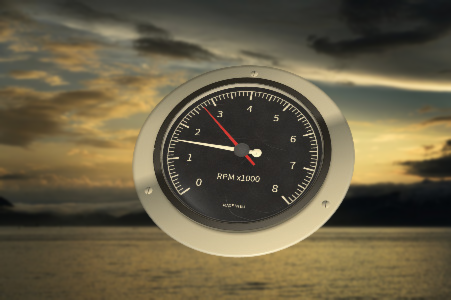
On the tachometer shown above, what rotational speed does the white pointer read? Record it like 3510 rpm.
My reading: 1500 rpm
